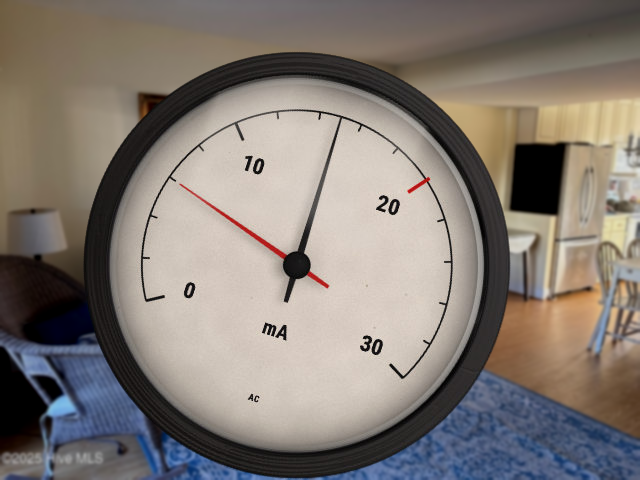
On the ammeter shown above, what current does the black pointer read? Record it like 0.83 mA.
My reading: 15 mA
